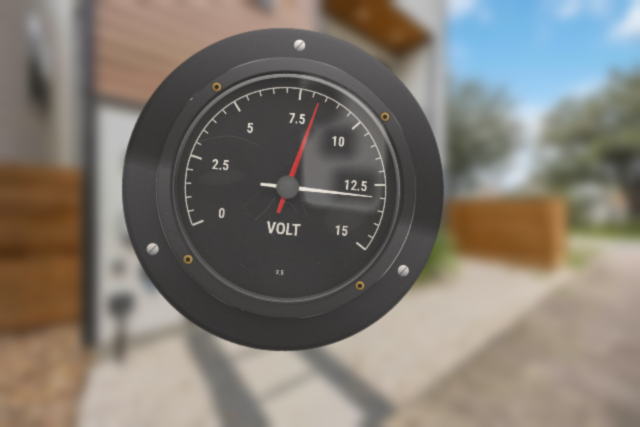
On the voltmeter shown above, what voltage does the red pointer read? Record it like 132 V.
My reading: 8.25 V
